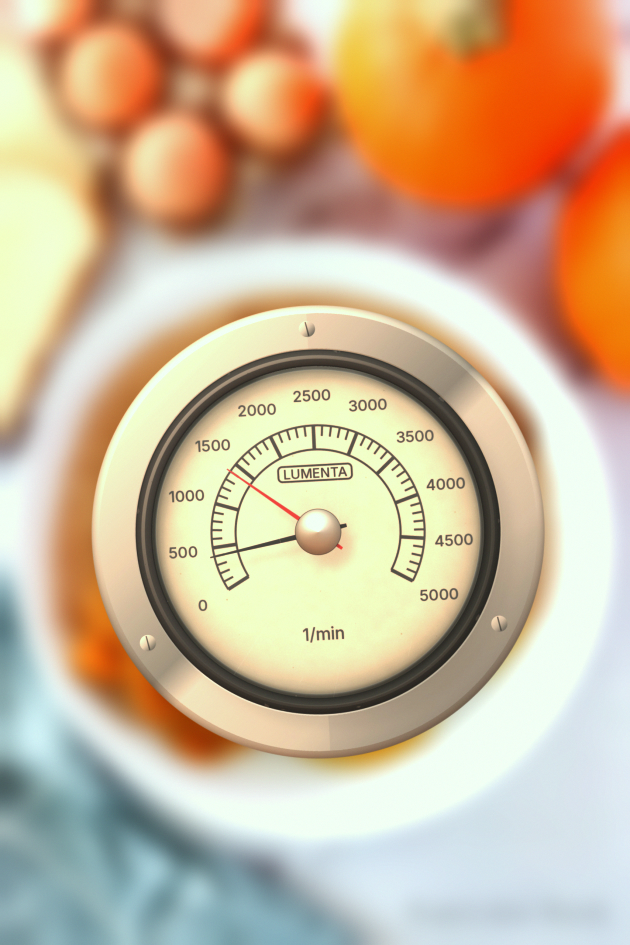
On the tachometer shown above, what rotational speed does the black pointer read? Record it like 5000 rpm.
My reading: 400 rpm
